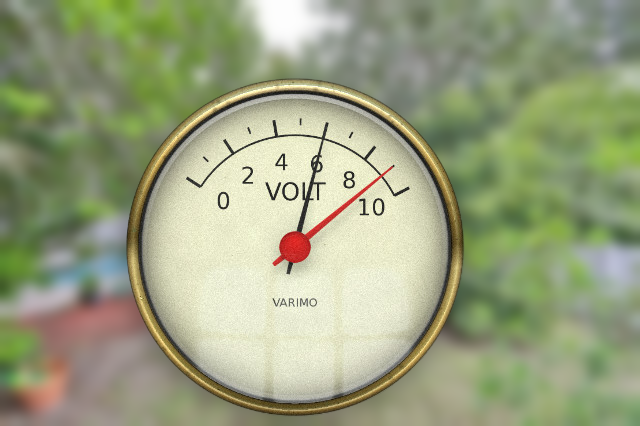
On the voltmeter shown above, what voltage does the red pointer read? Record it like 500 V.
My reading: 9 V
